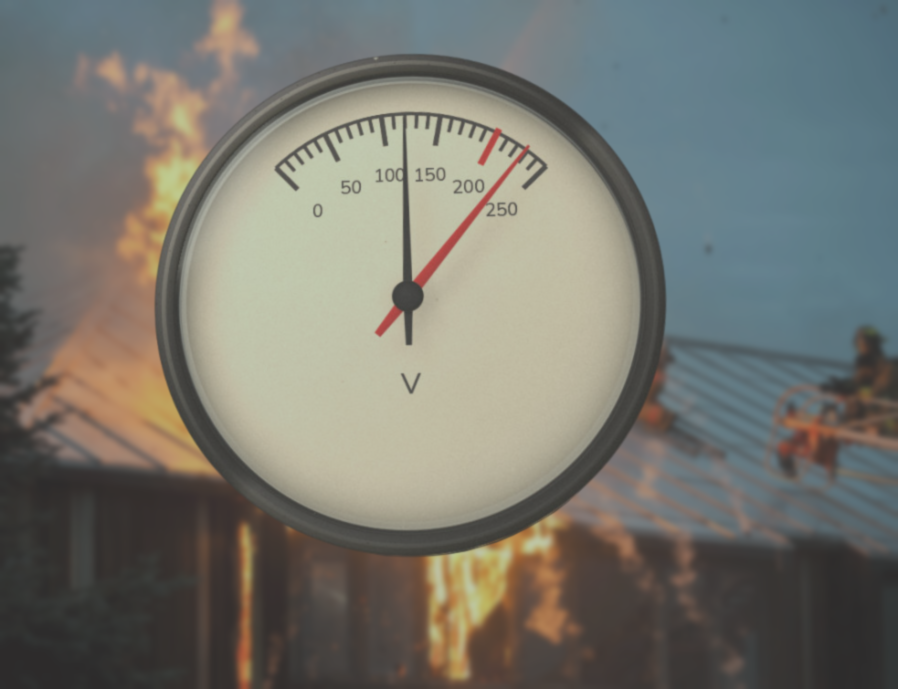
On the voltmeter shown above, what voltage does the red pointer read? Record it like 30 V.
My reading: 230 V
